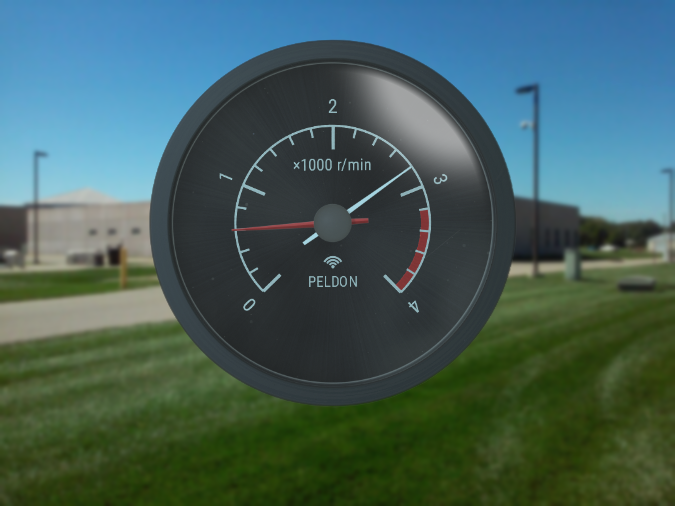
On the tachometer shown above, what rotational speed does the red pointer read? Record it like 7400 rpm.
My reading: 600 rpm
